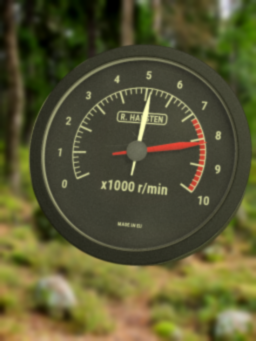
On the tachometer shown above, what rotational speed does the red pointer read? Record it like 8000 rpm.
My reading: 8200 rpm
